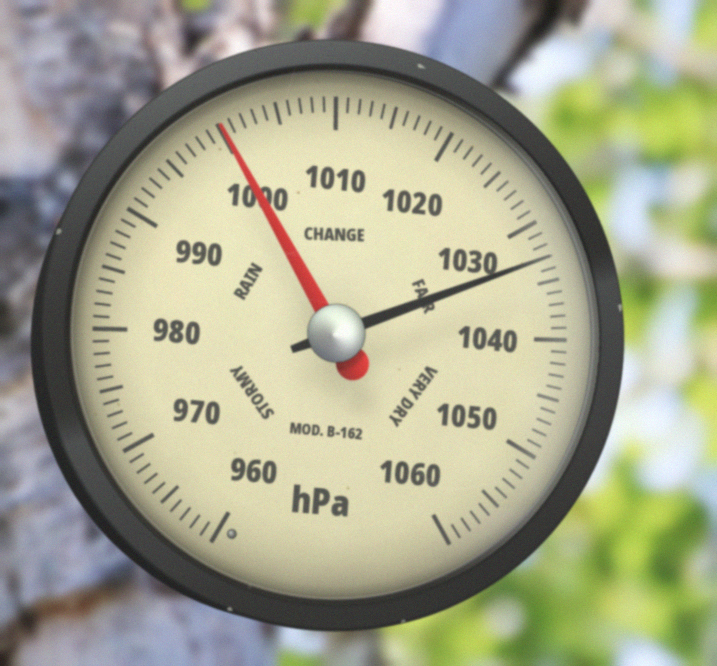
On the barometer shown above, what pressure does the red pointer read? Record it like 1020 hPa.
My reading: 1000 hPa
